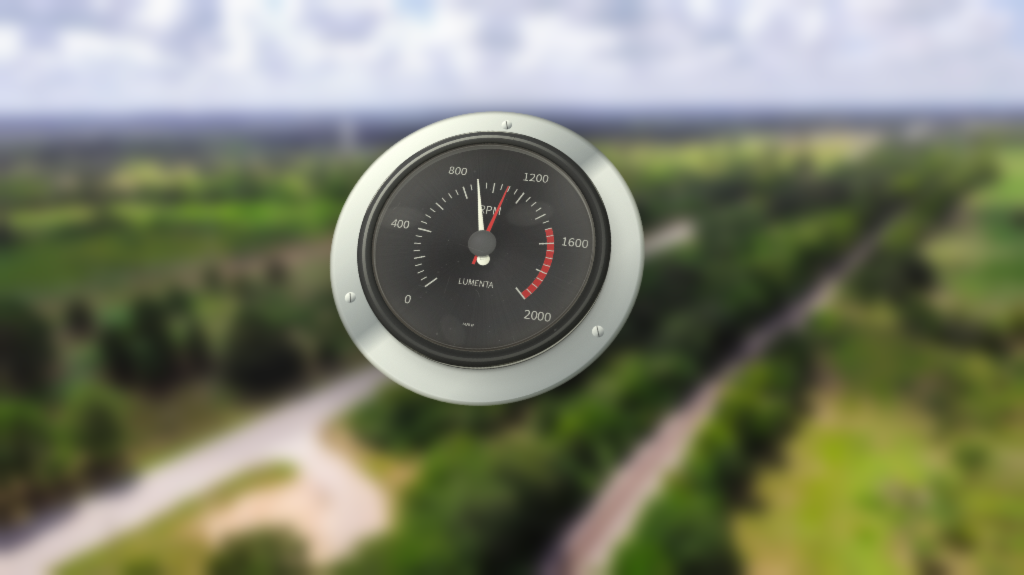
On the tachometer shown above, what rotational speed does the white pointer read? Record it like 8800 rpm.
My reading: 900 rpm
